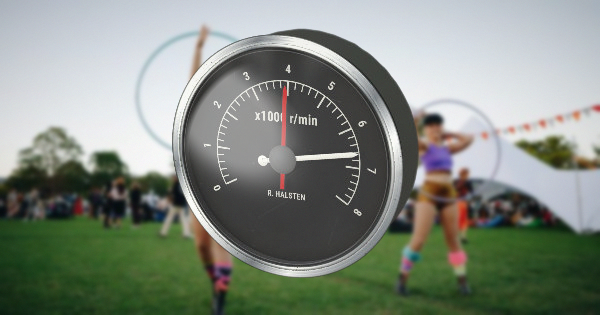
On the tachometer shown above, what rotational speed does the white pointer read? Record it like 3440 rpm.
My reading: 6600 rpm
